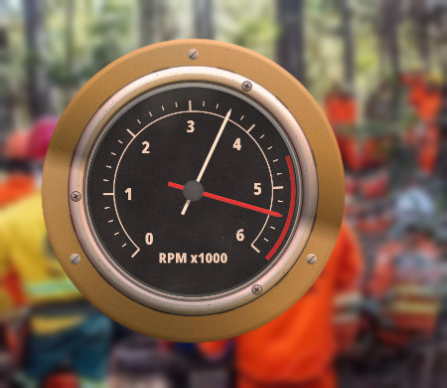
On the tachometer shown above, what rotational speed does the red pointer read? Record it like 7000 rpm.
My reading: 5400 rpm
